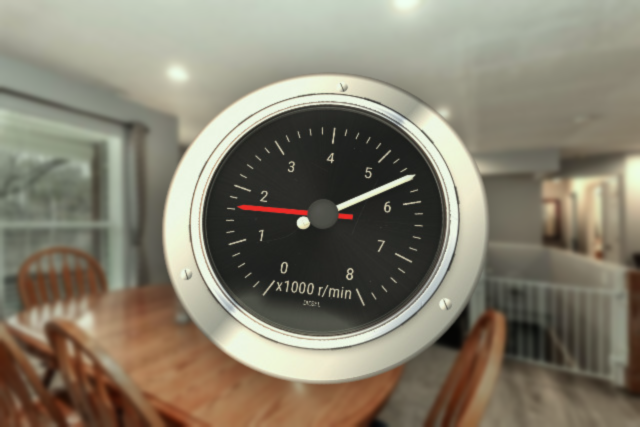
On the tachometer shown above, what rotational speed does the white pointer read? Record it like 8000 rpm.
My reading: 5600 rpm
